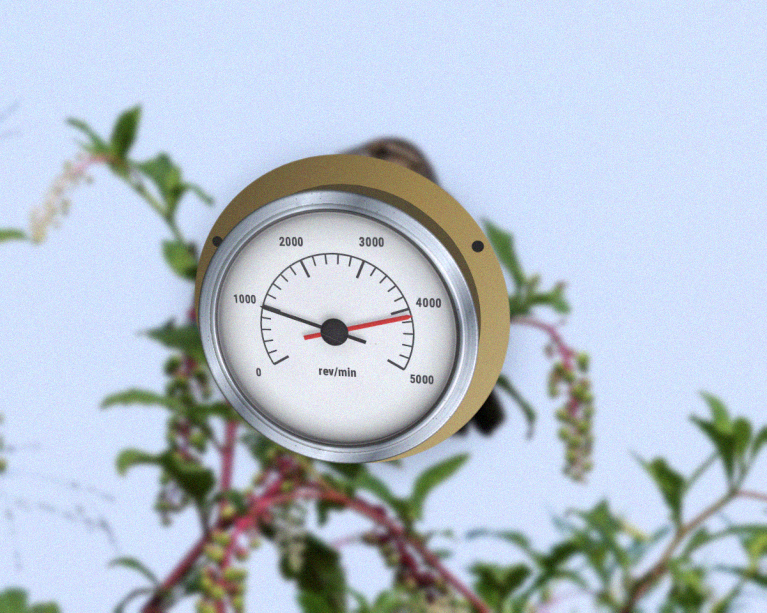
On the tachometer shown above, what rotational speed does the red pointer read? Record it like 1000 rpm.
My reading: 4100 rpm
